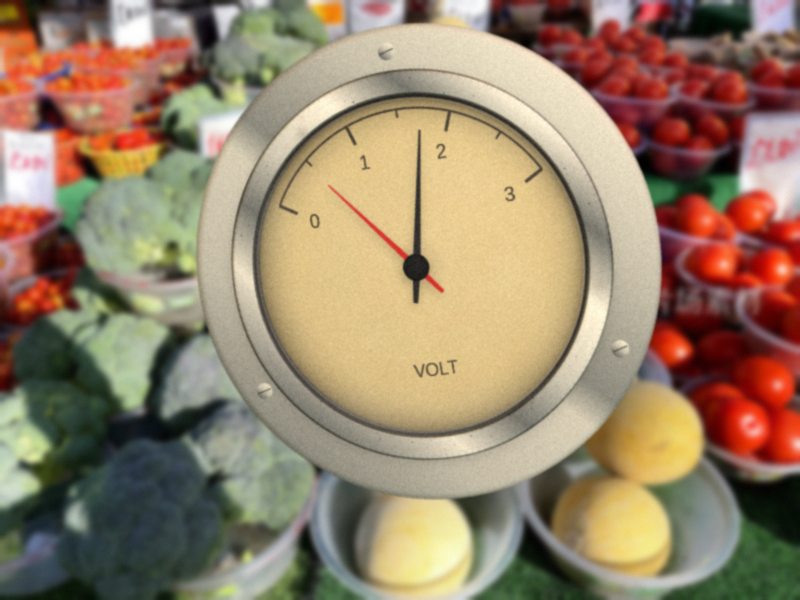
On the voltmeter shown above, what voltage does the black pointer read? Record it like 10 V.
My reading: 1.75 V
